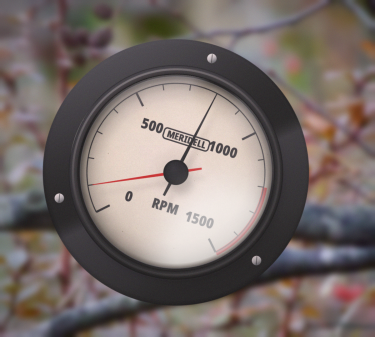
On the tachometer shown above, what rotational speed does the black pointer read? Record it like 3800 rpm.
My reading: 800 rpm
